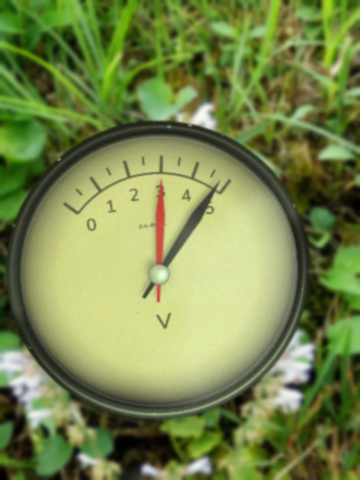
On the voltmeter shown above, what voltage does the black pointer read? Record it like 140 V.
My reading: 4.75 V
